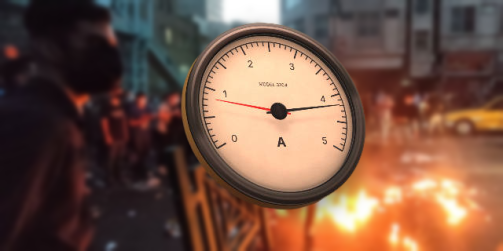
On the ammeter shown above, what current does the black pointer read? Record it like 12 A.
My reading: 4.2 A
